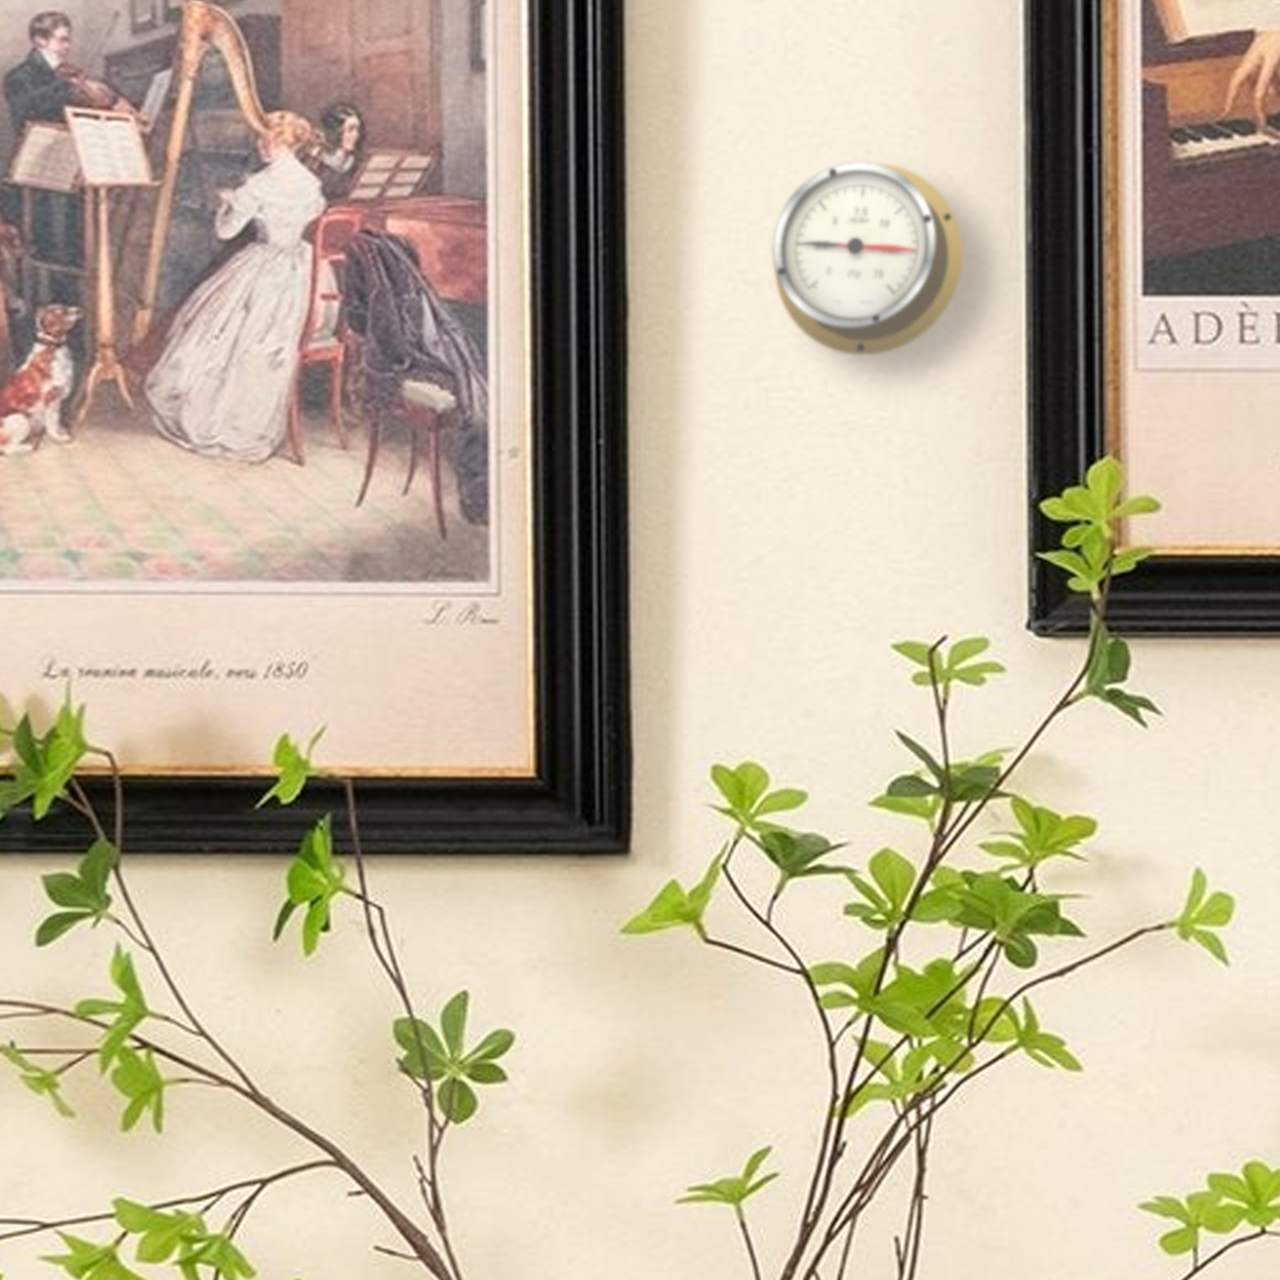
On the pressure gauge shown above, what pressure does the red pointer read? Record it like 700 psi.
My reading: 12.5 psi
